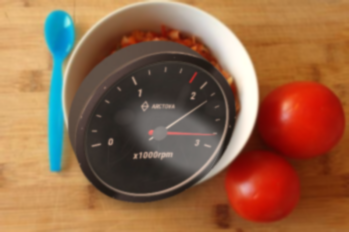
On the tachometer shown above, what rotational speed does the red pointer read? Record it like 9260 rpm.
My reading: 2800 rpm
